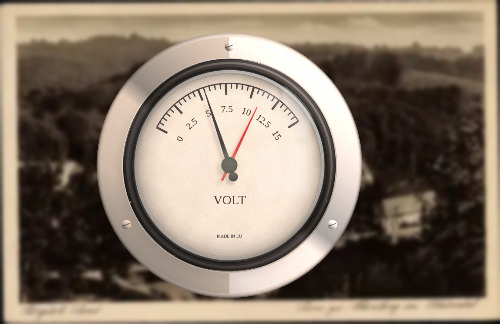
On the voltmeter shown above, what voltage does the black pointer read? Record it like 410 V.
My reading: 5.5 V
